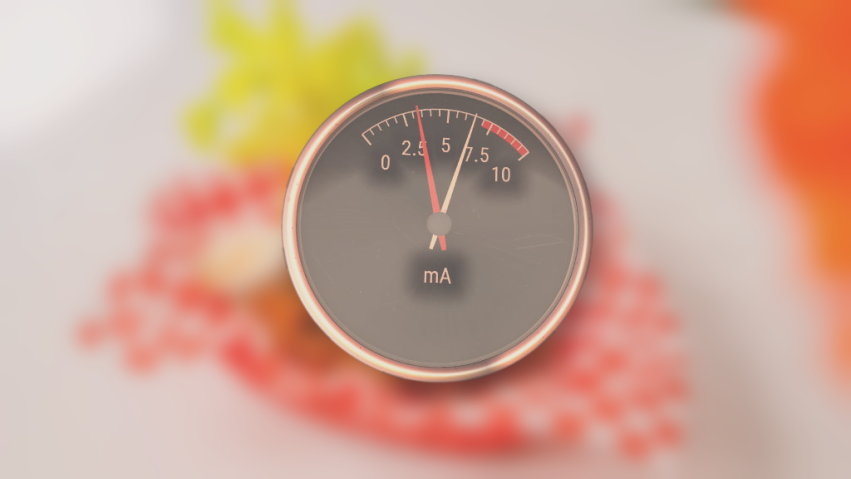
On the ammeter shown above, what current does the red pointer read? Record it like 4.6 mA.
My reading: 3.25 mA
